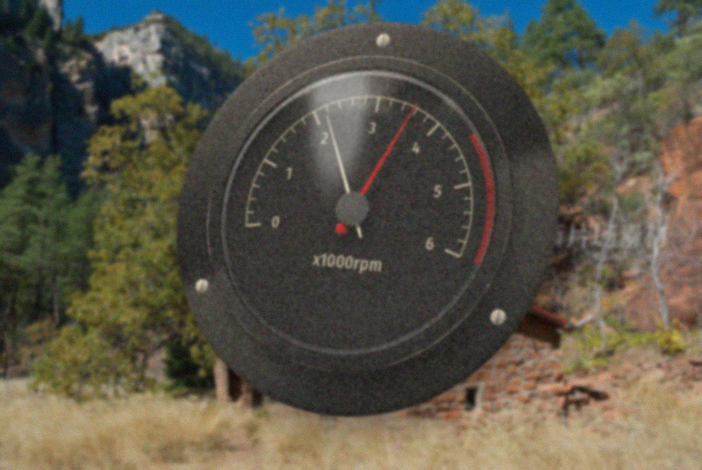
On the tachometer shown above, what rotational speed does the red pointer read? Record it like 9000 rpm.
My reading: 3600 rpm
